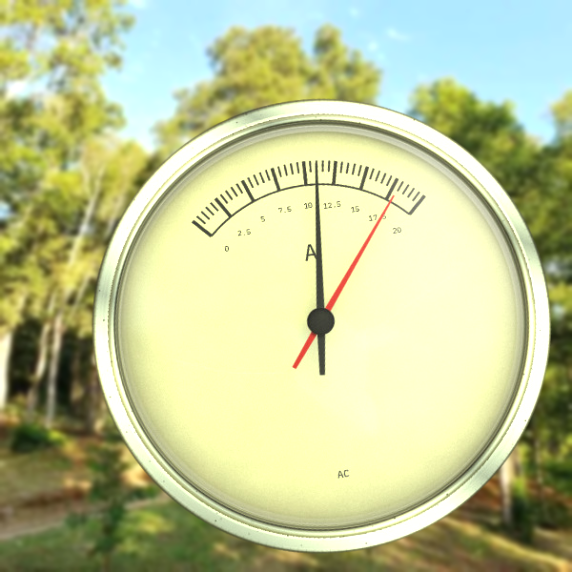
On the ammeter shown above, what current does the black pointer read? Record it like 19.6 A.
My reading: 11 A
